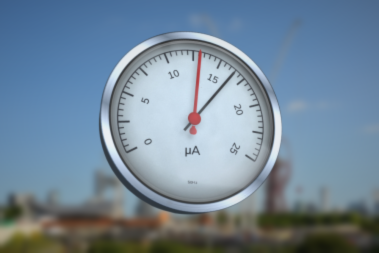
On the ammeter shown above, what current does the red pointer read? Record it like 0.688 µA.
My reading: 13 µA
